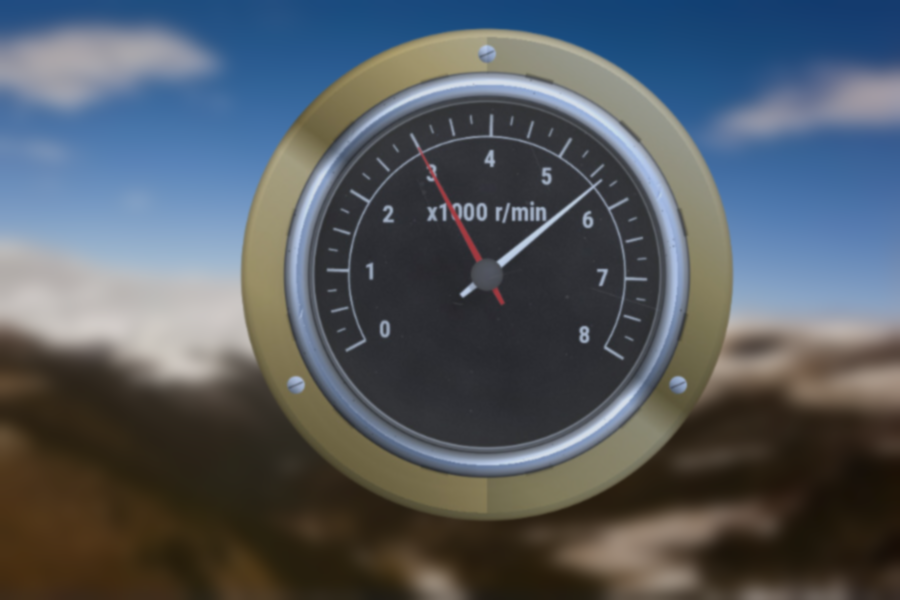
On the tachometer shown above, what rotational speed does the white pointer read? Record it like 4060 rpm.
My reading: 5625 rpm
